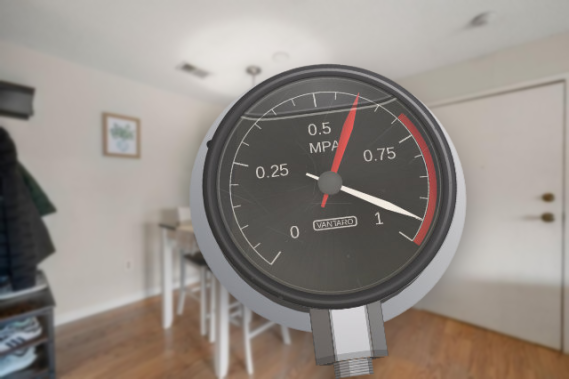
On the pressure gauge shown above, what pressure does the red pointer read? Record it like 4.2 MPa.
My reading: 0.6 MPa
